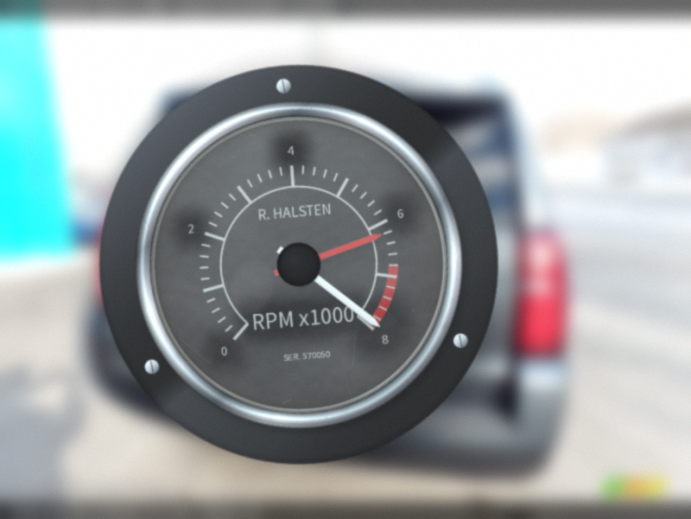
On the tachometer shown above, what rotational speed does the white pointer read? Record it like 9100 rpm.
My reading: 7900 rpm
